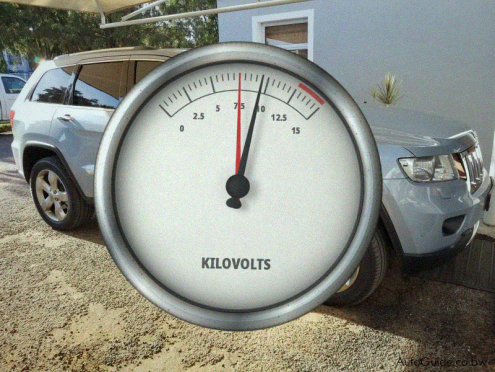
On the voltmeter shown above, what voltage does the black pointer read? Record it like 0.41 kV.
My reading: 9.5 kV
